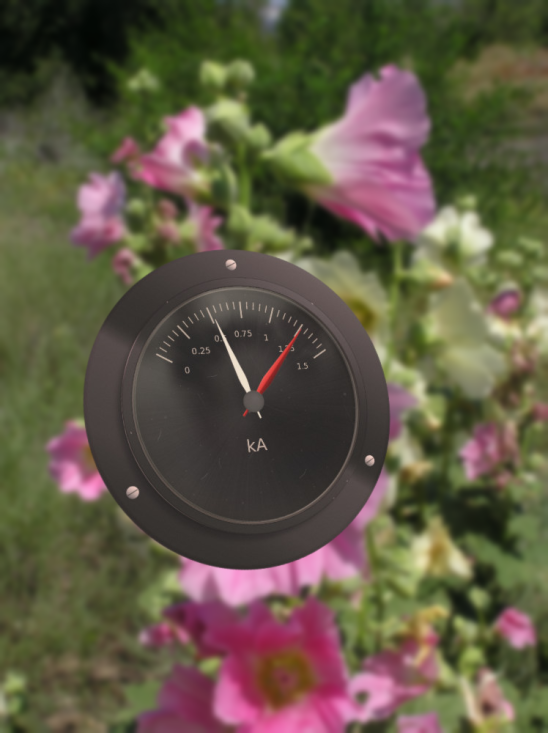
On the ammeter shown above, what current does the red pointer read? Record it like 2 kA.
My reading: 1.25 kA
